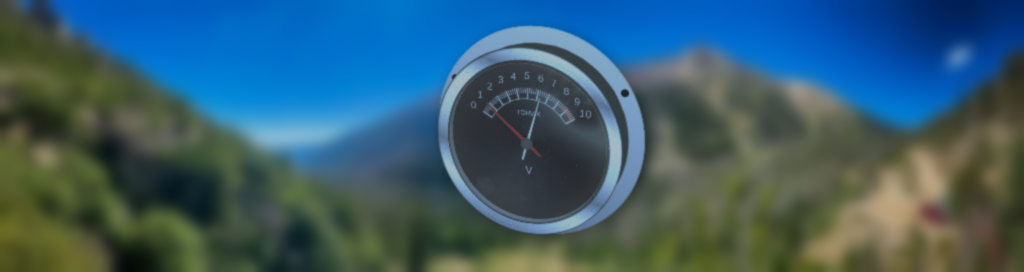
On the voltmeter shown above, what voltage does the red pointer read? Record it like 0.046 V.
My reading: 1 V
